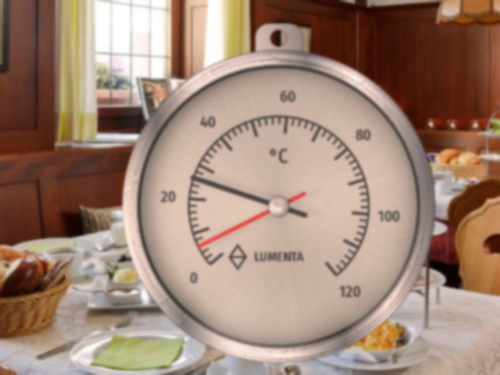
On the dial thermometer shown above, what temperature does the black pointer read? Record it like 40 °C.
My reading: 26 °C
